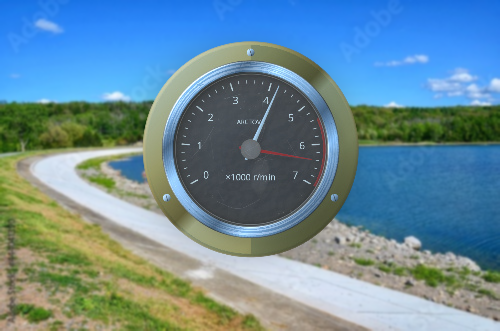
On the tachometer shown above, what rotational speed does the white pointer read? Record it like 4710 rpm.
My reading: 4200 rpm
